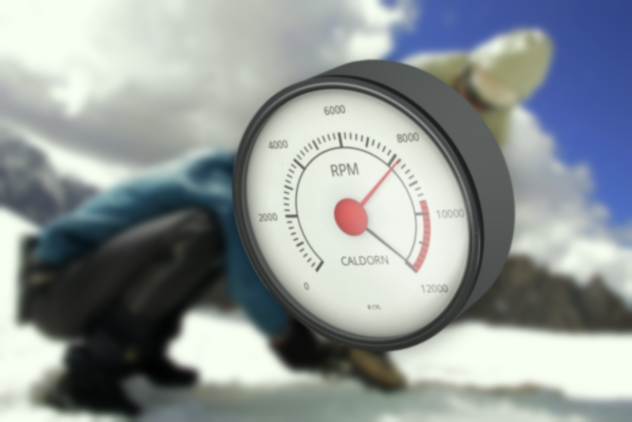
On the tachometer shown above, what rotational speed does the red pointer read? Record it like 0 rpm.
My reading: 8200 rpm
